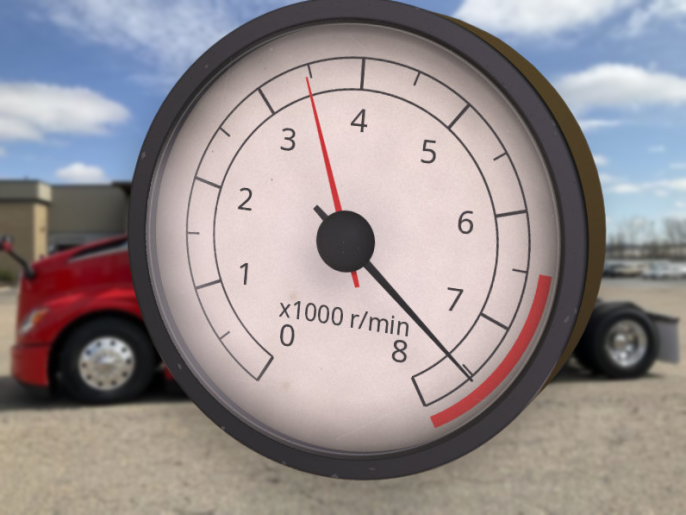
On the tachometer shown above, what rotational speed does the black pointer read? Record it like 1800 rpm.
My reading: 7500 rpm
